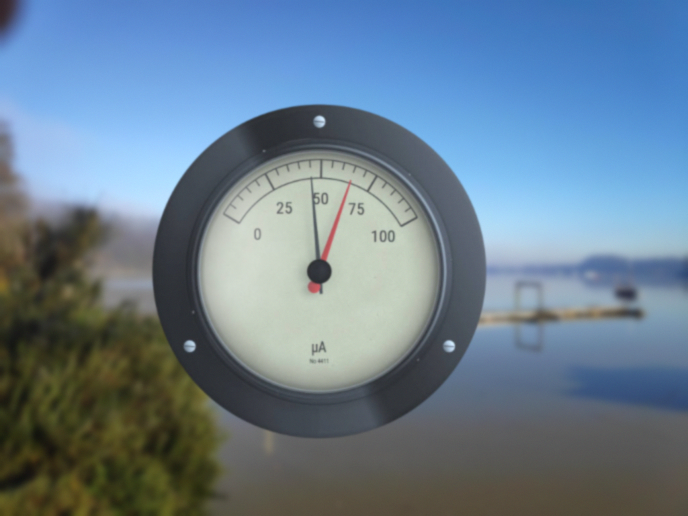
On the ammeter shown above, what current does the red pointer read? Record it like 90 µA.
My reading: 65 µA
